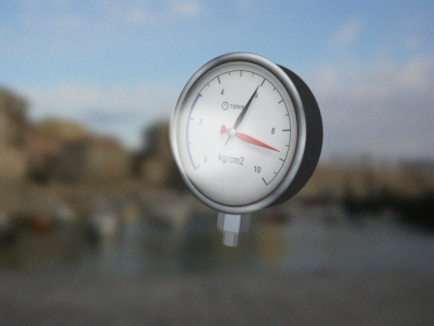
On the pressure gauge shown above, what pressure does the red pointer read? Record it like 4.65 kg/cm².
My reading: 8.75 kg/cm²
